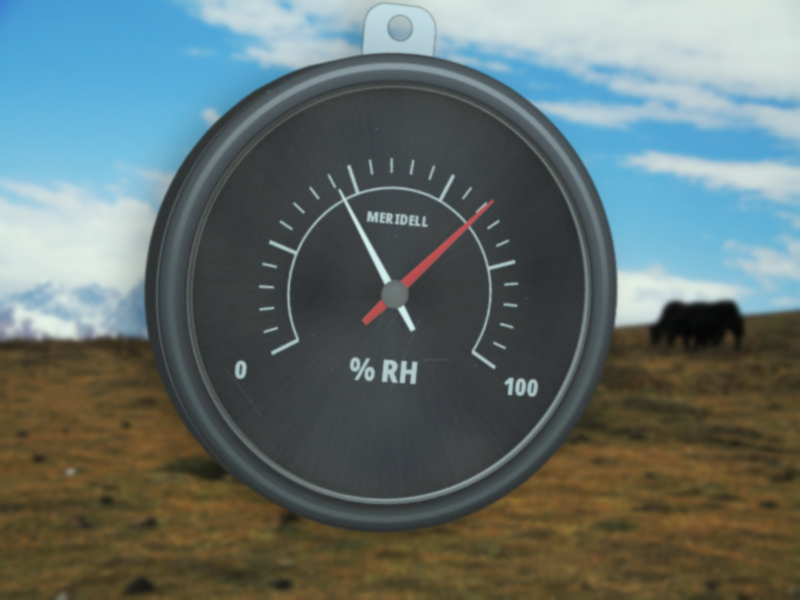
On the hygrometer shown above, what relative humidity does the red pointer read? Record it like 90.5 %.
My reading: 68 %
